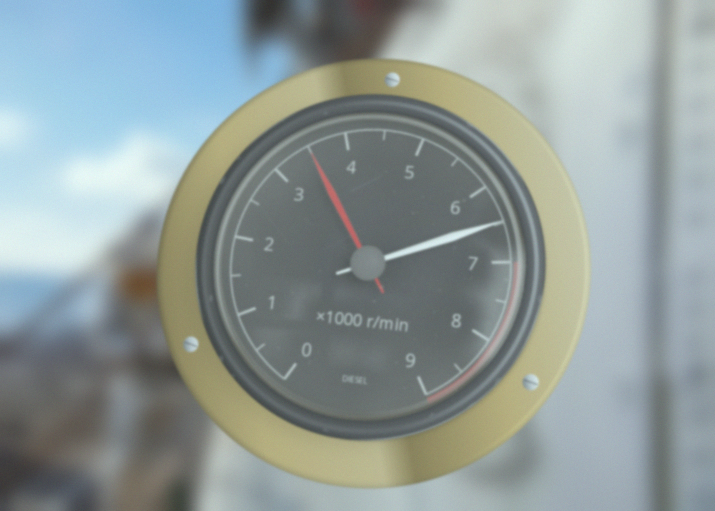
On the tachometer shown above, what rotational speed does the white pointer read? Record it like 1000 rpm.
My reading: 6500 rpm
